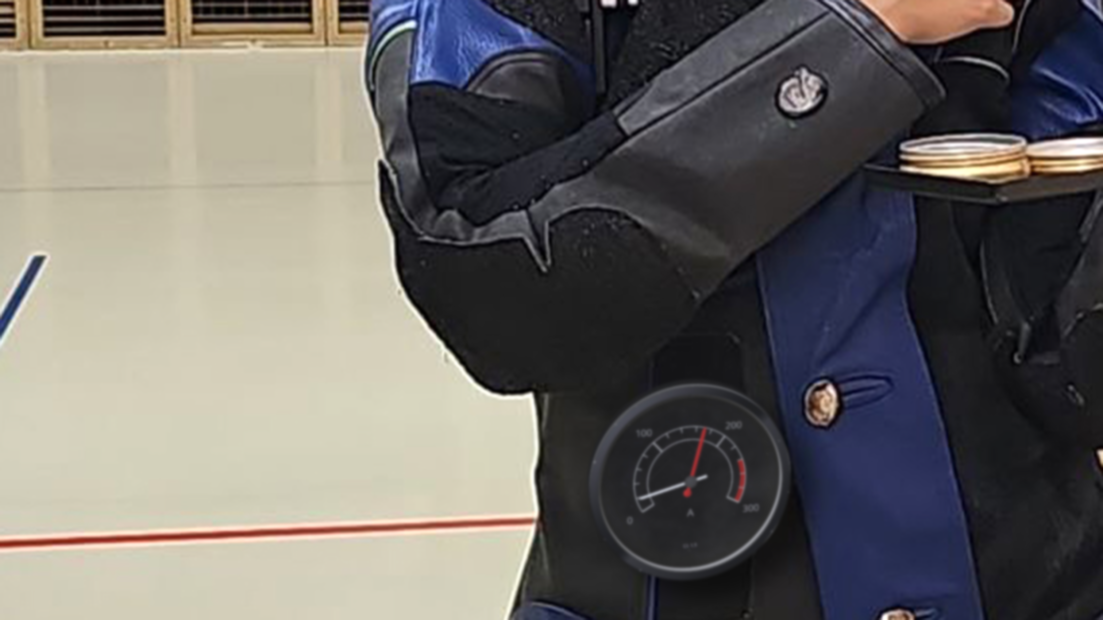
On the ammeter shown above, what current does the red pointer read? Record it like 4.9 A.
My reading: 170 A
